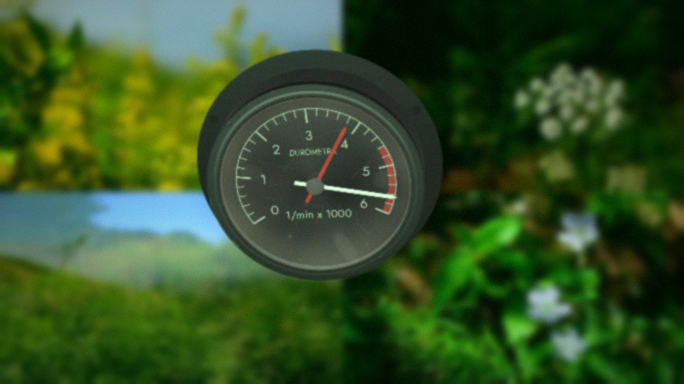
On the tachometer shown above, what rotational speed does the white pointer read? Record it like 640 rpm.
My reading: 5600 rpm
